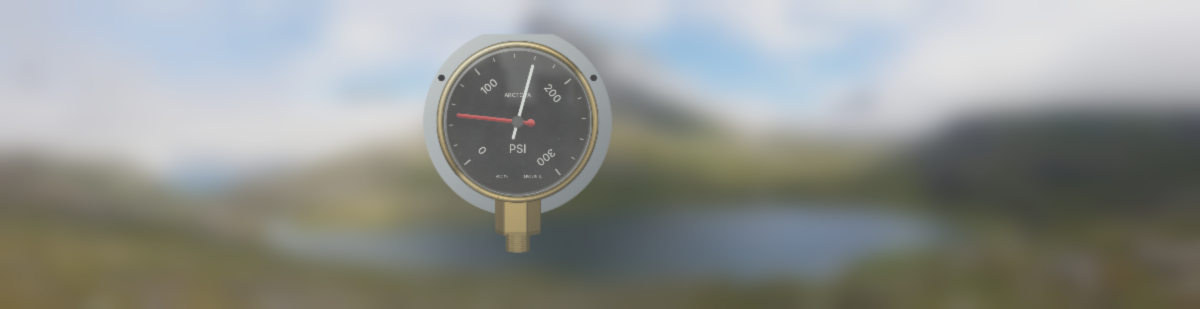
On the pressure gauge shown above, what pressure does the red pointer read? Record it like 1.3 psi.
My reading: 50 psi
